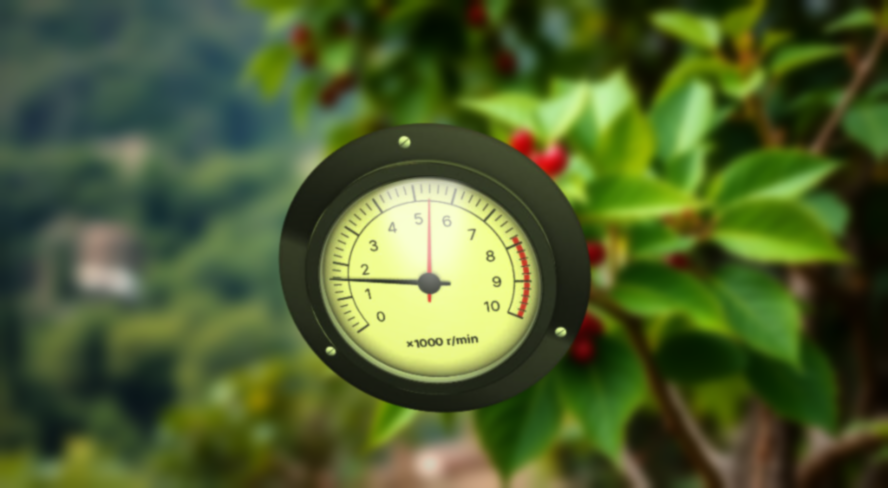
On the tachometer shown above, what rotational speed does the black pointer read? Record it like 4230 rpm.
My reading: 1600 rpm
